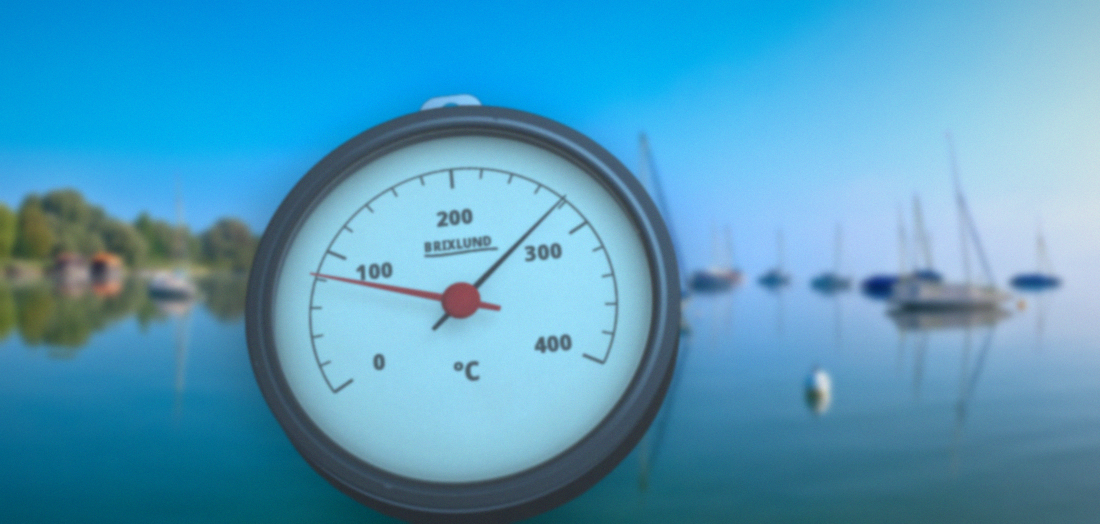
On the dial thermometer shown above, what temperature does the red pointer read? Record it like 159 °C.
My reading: 80 °C
